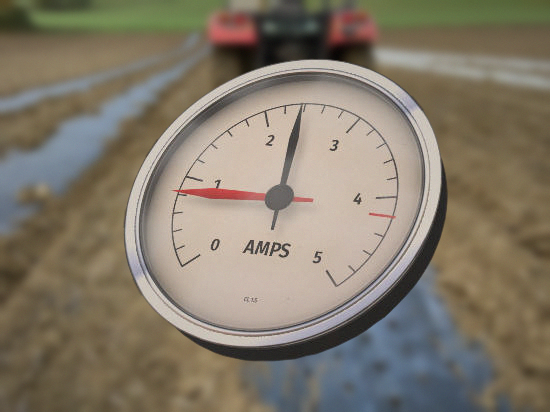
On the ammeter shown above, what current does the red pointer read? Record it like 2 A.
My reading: 0.8 A
